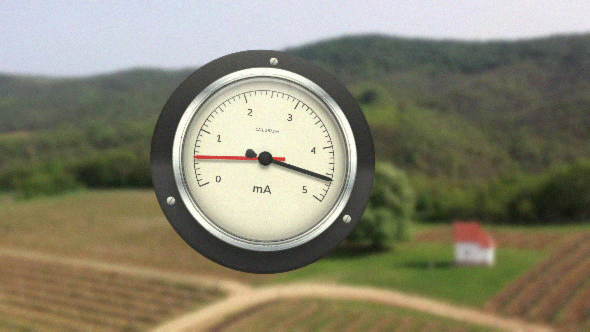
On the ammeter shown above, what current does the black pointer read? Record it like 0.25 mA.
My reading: 4.6 mA
